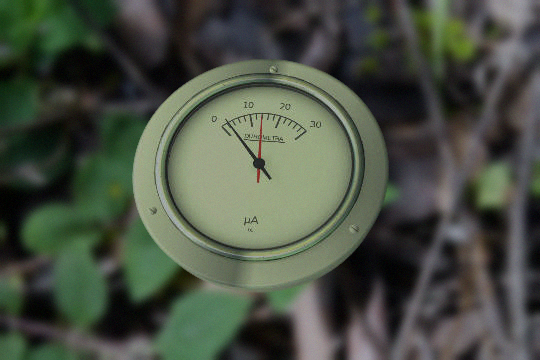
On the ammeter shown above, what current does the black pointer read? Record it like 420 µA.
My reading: 2 µA
